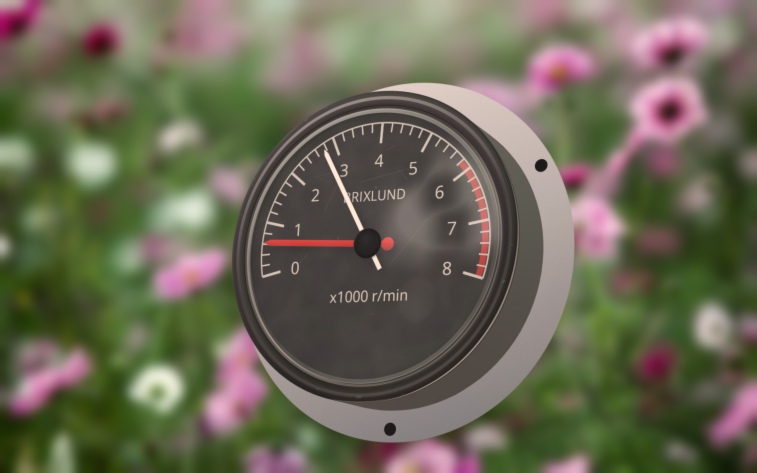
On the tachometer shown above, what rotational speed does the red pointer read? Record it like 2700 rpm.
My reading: 600 rpm
